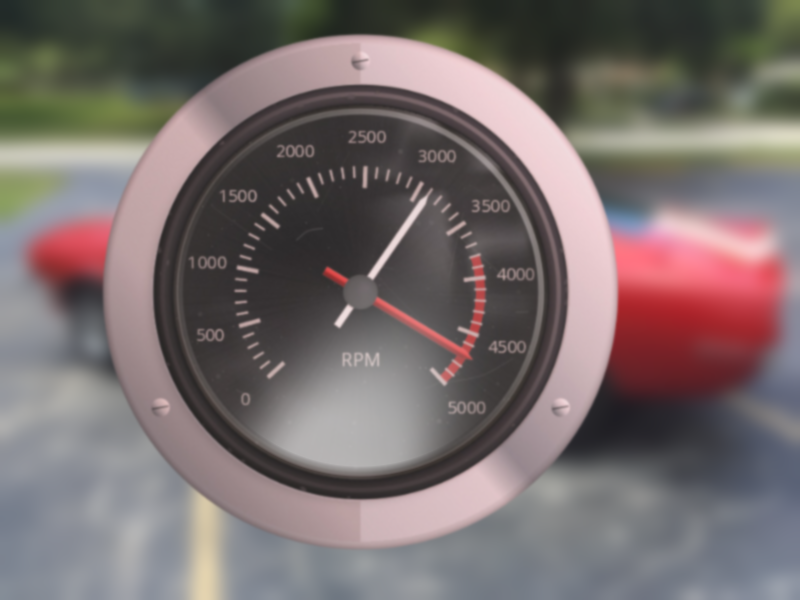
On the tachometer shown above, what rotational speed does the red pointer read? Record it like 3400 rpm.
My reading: 4700 rpm
